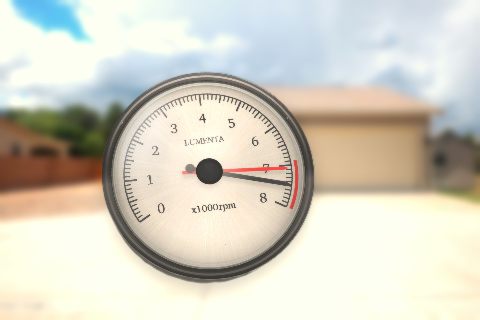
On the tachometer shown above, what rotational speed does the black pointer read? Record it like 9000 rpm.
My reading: 7500 rpm
